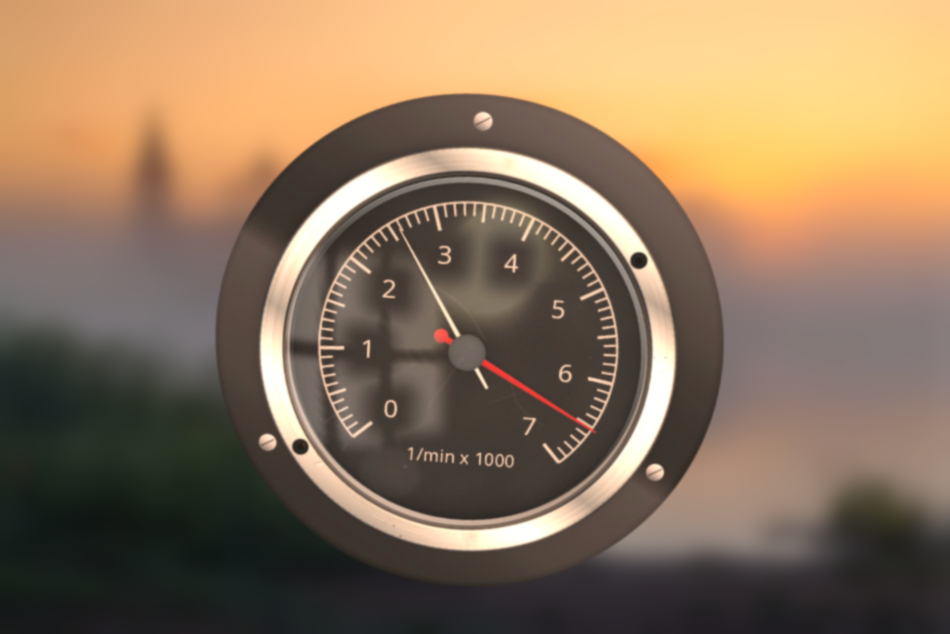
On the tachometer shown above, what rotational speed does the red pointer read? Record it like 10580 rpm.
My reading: 6500 rpm
